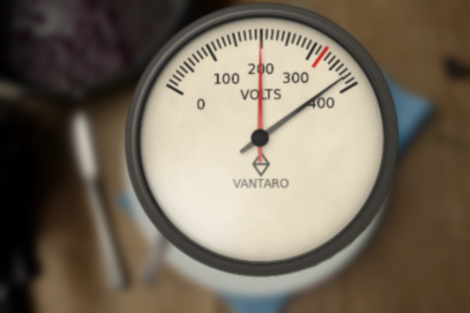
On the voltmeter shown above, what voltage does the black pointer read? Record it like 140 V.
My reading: 380 V
